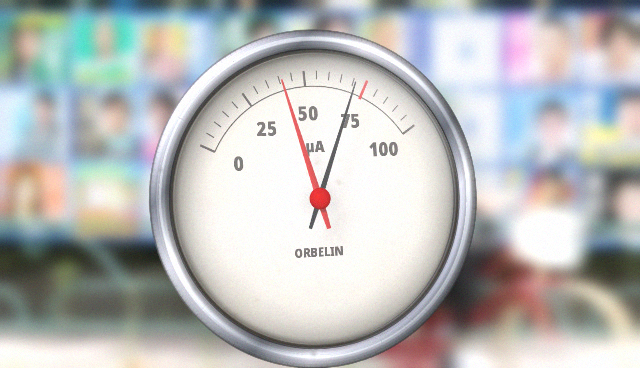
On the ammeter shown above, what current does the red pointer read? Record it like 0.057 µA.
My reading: 40 µA
